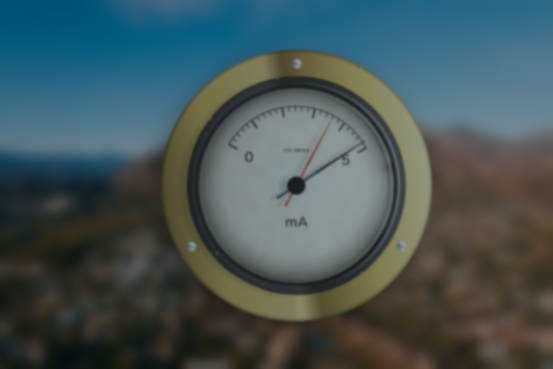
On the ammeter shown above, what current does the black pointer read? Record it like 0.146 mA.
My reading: 4.8 mA
